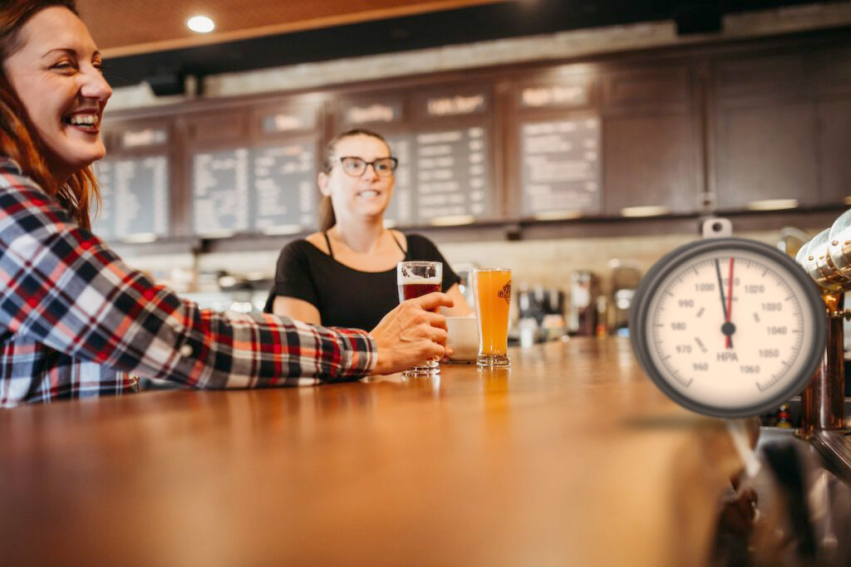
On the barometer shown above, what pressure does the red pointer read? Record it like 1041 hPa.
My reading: 1010 hPa
